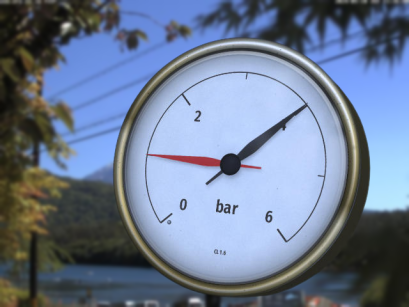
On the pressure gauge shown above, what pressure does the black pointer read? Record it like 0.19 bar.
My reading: 4 bar
